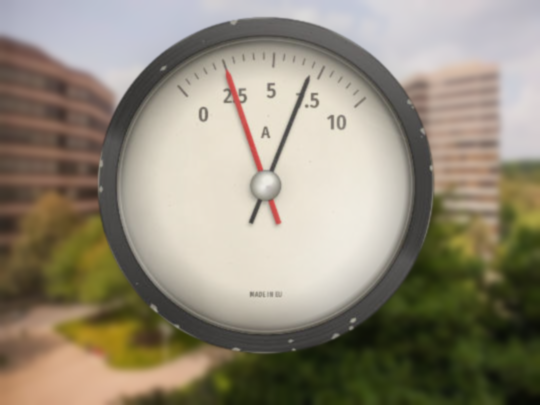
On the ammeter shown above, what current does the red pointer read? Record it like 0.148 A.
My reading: 2.5 A
